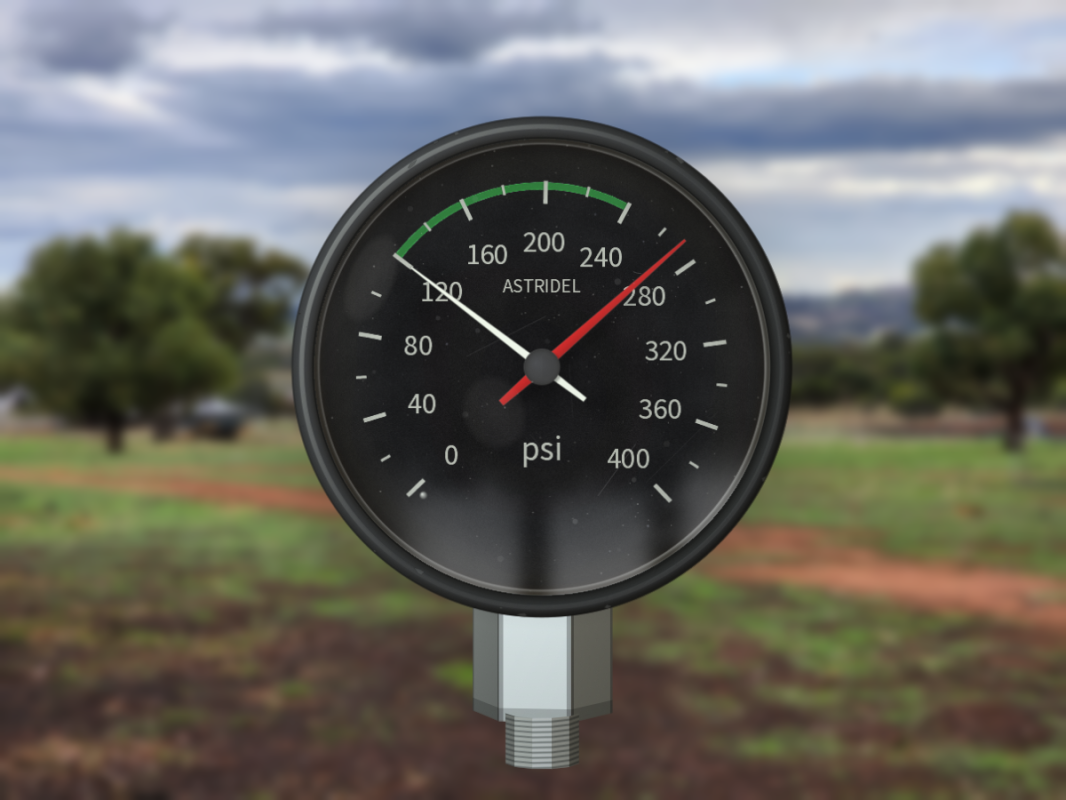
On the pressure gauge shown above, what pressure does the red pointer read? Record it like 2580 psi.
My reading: 270 psi
